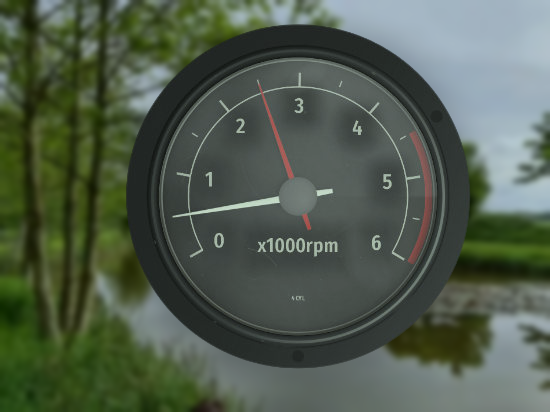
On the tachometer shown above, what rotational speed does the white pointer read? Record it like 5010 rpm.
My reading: 500 rpm
